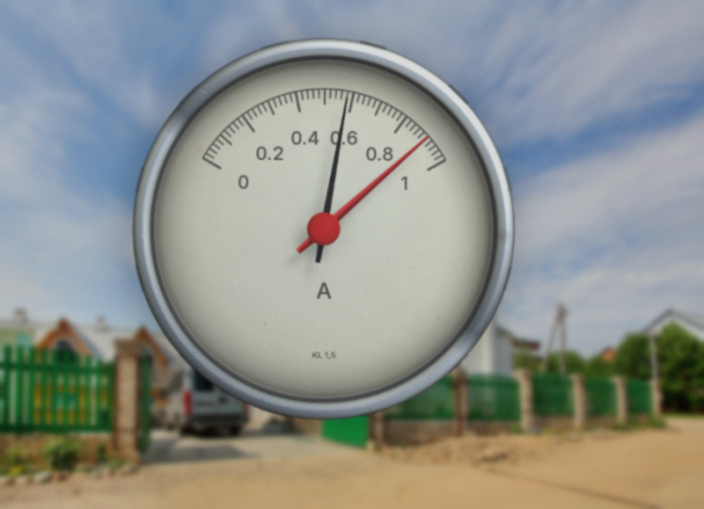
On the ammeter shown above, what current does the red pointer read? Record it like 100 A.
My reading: 0.9 A
